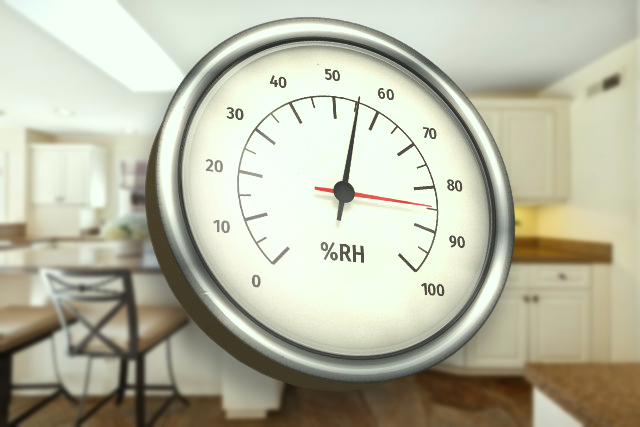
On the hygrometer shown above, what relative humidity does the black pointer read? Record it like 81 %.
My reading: 55 %
